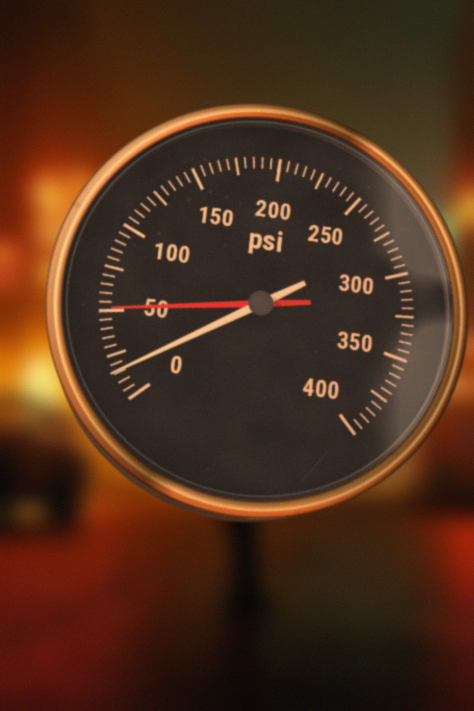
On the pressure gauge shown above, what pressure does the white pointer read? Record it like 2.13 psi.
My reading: 15 psi
